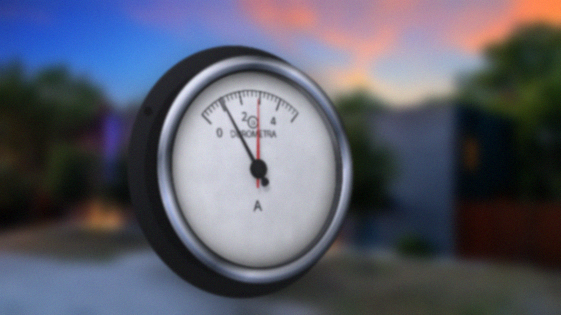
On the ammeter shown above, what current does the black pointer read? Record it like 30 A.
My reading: 1 A
